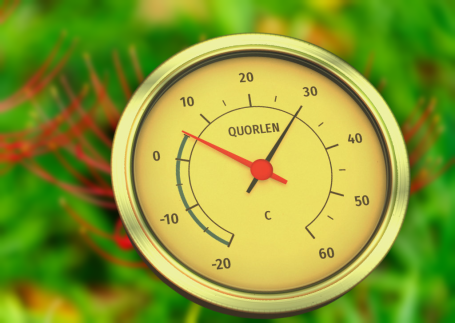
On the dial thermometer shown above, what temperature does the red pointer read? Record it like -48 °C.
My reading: 5 °C
